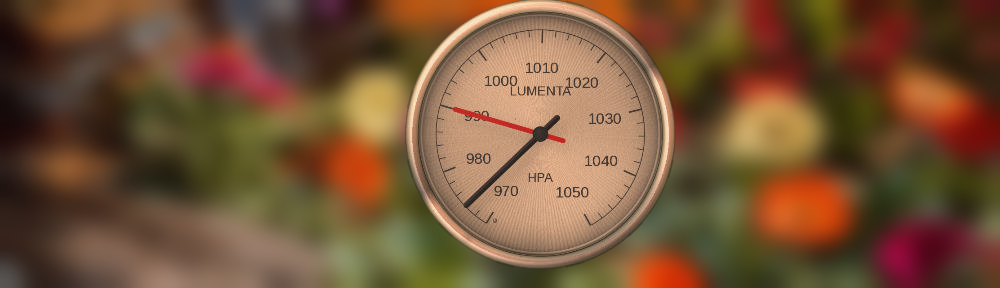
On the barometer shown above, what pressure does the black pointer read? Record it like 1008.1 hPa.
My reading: 974 hPa
